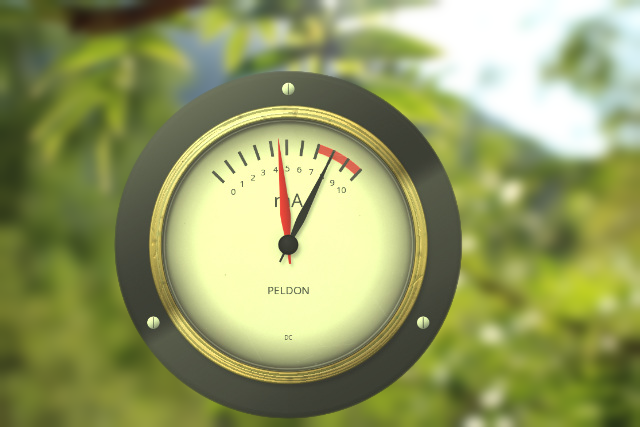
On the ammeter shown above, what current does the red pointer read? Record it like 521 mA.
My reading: 4.5 mA
